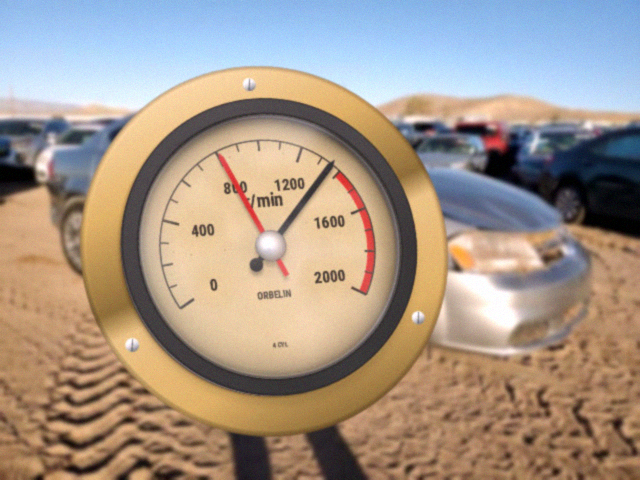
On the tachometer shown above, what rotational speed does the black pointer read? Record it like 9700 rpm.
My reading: 1350 rpm
